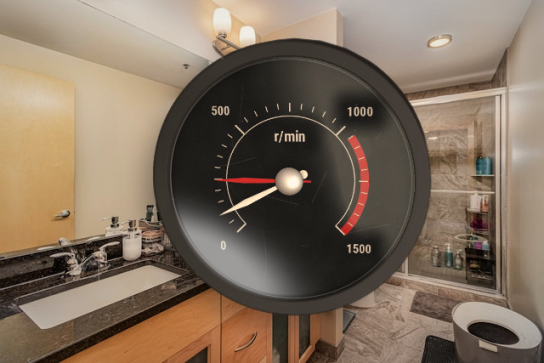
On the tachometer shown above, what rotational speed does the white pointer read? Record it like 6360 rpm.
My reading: 100 rpm
